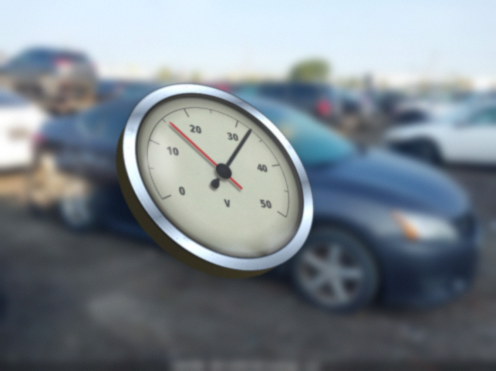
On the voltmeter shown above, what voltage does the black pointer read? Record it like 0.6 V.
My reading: 32.5 V
